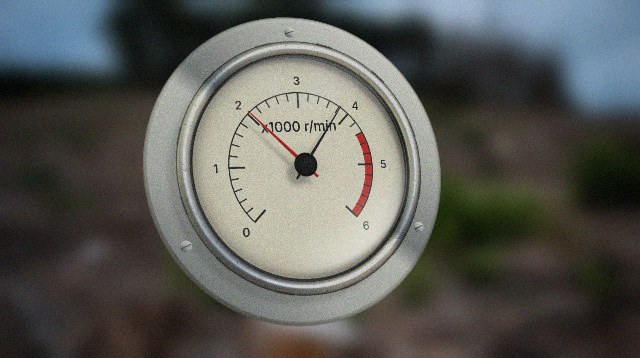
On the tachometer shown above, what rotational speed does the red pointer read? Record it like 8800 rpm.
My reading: 2000 rpm
